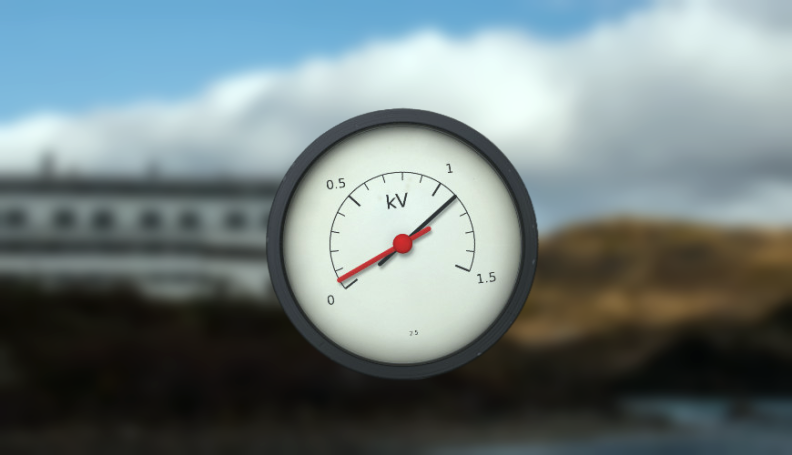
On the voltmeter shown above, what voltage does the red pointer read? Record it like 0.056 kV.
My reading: 0.05 kV
